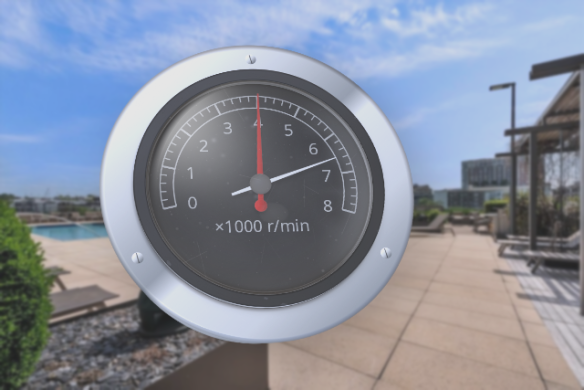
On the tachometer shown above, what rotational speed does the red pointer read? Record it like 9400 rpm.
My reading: 4000 rpm
